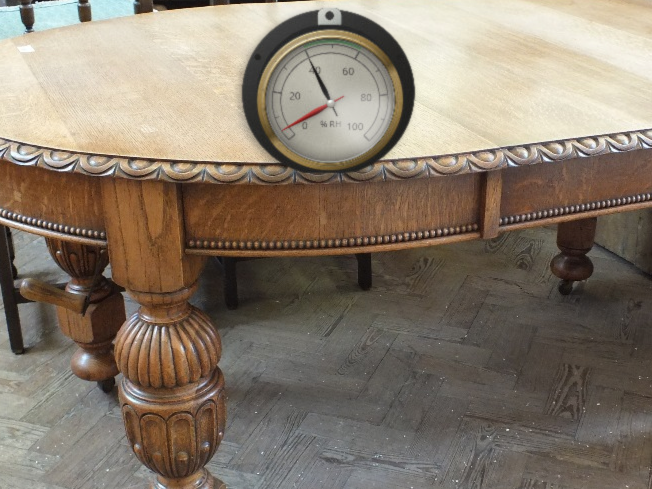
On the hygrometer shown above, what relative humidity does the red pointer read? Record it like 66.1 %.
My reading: 5 %
